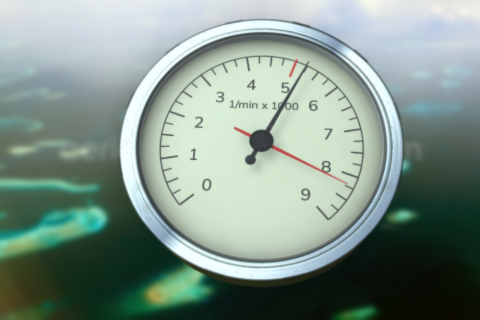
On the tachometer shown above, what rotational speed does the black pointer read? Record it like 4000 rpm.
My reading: 5250 rpm
